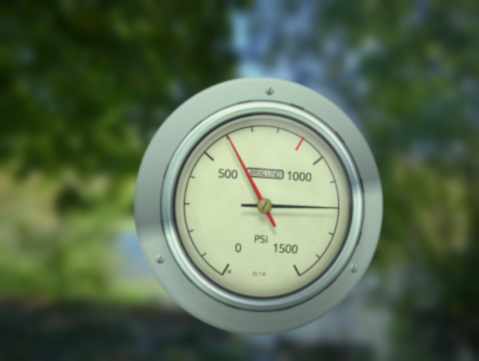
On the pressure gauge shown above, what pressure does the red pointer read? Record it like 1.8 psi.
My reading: 600 psi
